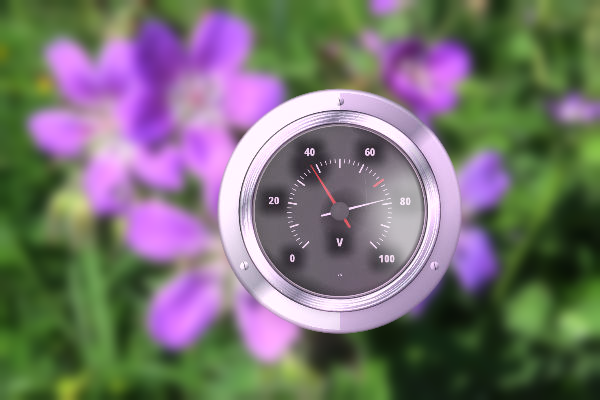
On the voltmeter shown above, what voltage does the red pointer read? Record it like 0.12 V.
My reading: 38 V
